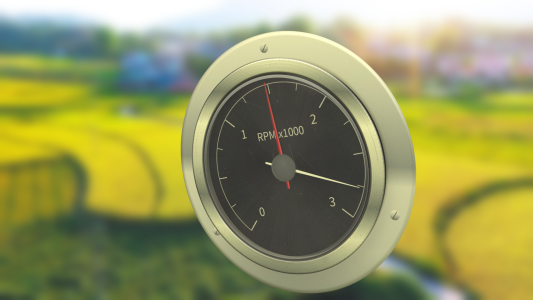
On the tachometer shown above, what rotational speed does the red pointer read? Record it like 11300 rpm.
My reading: 1500 rpm
